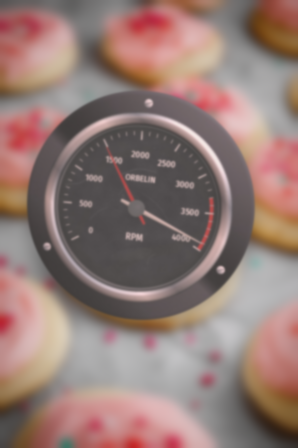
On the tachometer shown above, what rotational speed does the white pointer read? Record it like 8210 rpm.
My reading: 3900 rpm
